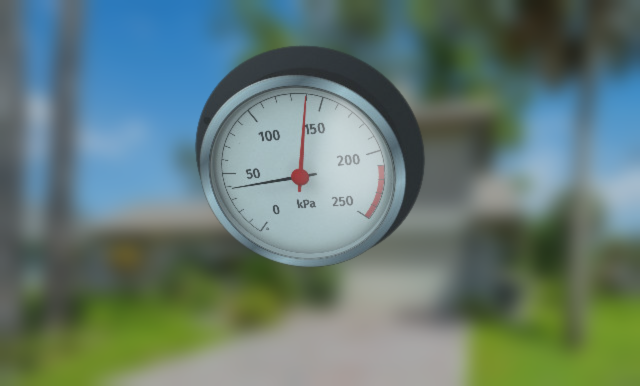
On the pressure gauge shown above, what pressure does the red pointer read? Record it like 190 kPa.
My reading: 140 kPa
